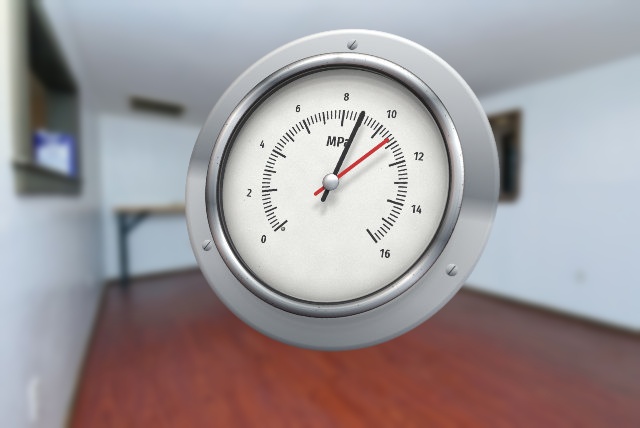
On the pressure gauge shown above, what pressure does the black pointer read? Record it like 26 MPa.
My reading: 9 MPa
